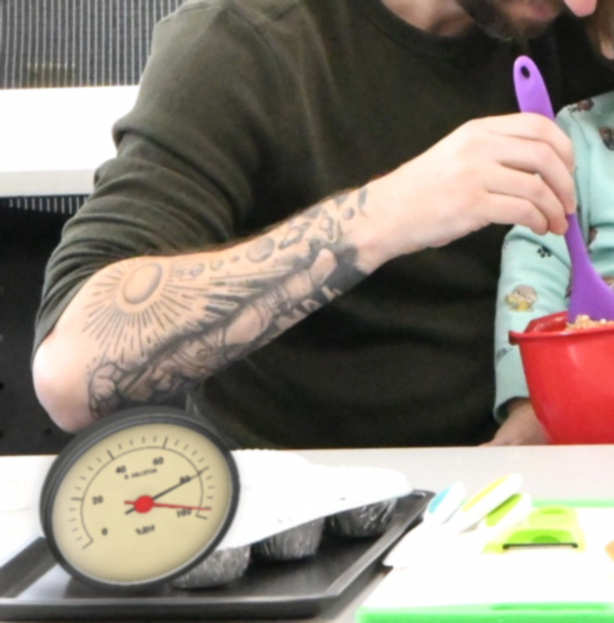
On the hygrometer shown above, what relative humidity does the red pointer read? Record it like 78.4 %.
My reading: 96 %
